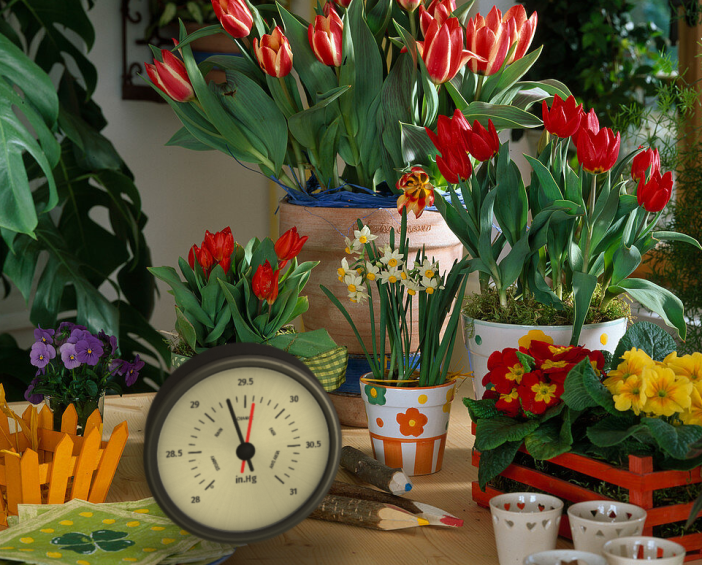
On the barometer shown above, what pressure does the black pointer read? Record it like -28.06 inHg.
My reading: 29.3 inHg
